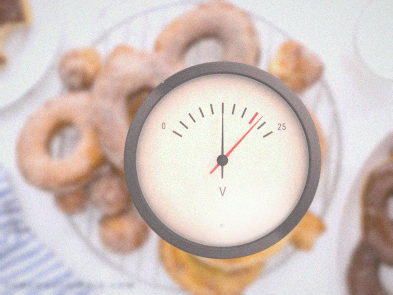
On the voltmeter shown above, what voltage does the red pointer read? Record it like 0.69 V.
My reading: 21.25 V
